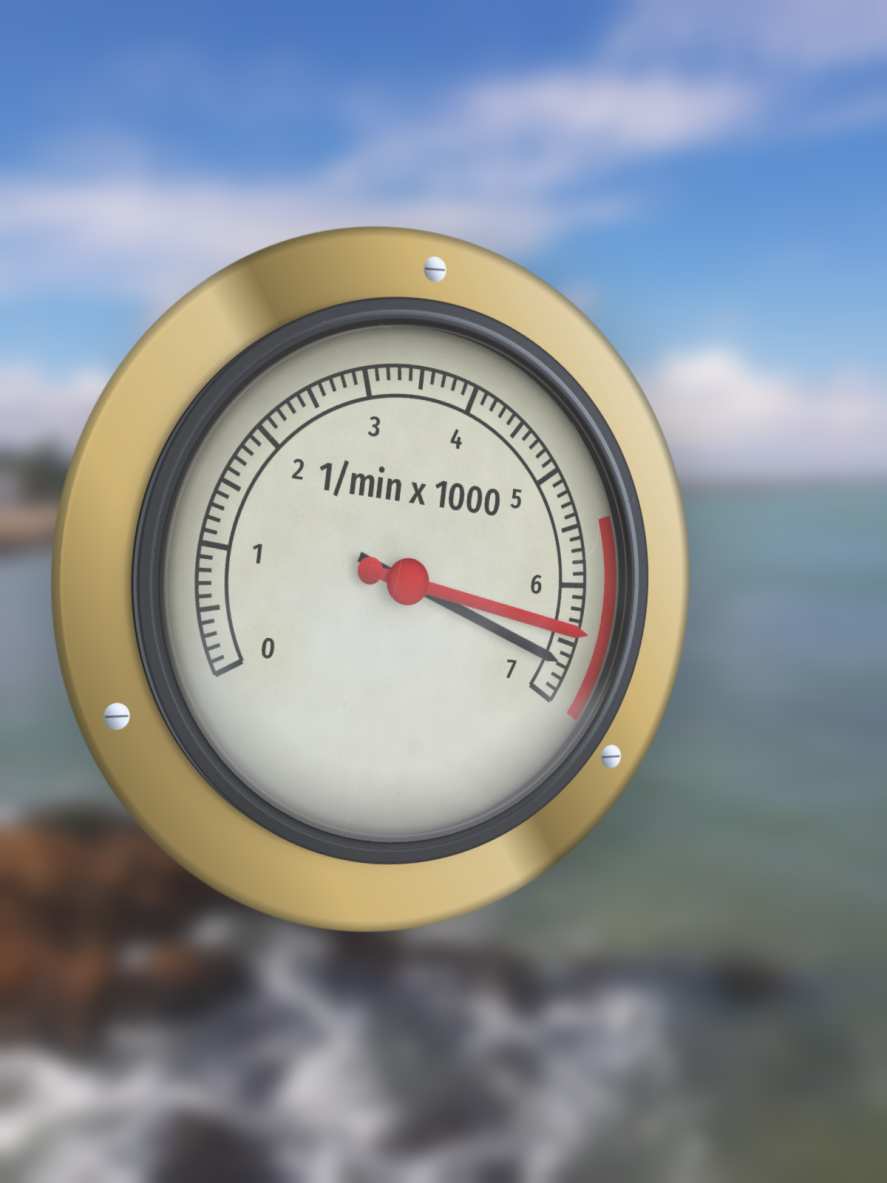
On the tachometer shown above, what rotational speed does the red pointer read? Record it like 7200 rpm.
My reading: 6400 rpm
